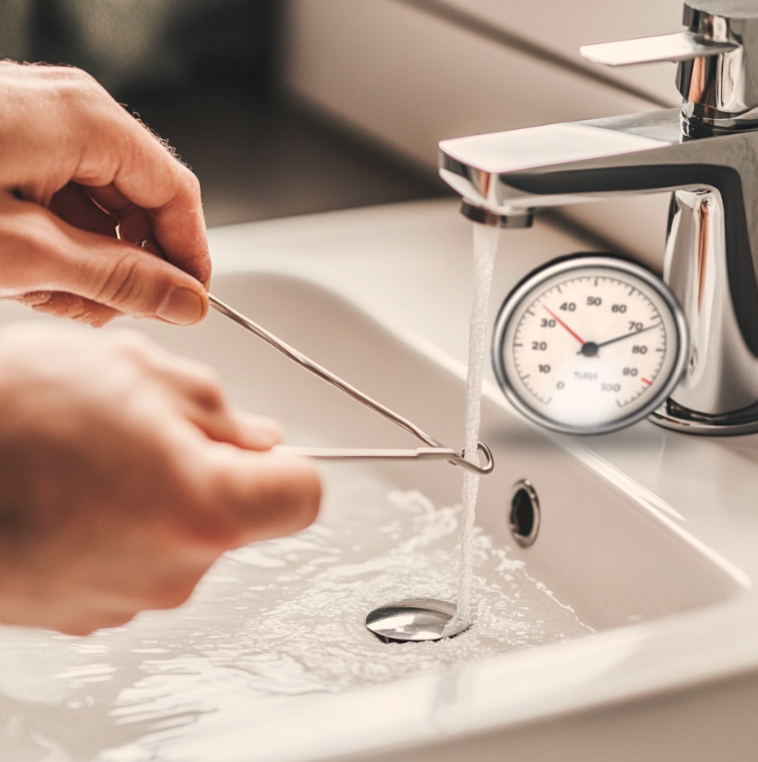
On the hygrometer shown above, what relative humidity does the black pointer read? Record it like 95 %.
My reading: 72 %
